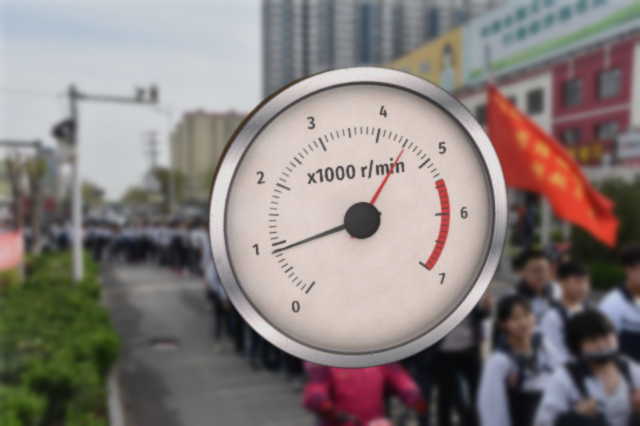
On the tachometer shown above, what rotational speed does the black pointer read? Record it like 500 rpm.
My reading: 900 rpm
